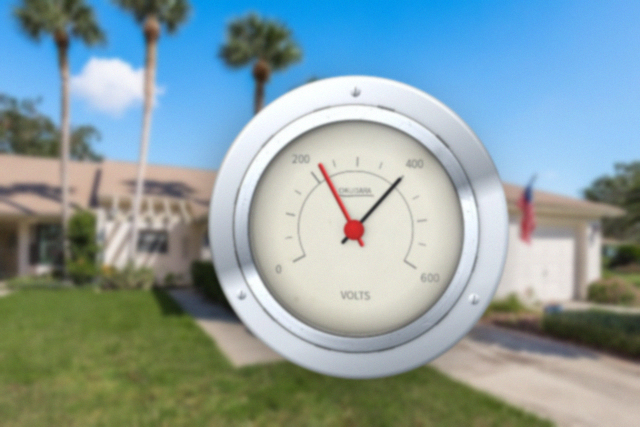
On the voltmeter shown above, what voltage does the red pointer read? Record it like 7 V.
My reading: 225 V
